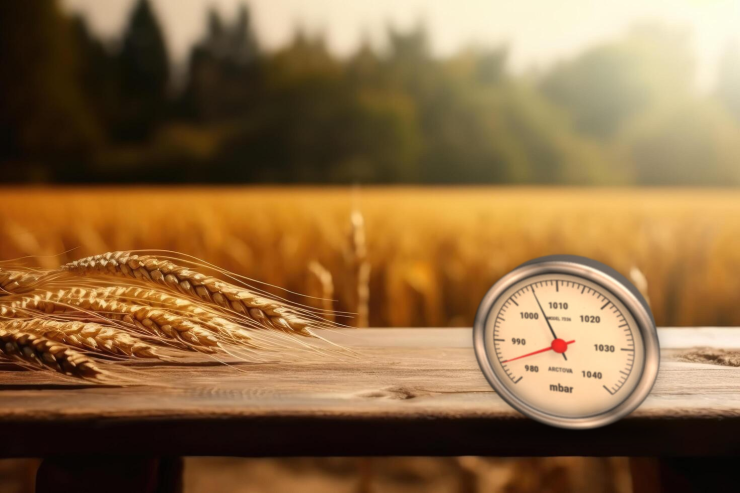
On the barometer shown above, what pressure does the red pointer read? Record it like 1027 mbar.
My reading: 985 mbar
